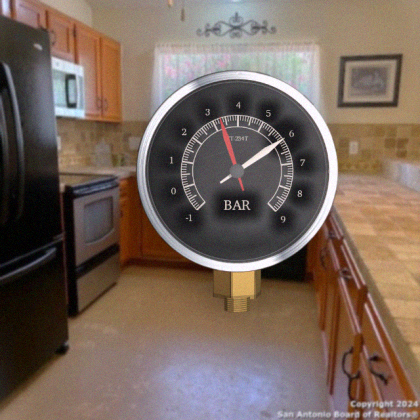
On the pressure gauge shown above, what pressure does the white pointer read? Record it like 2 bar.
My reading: 6 bar
